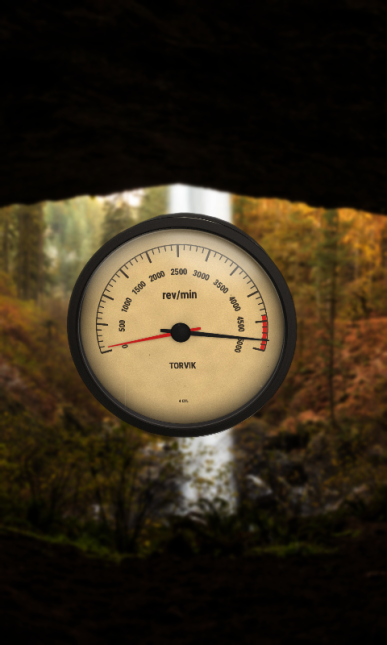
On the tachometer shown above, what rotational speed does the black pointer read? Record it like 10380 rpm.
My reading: 4800 rpm
